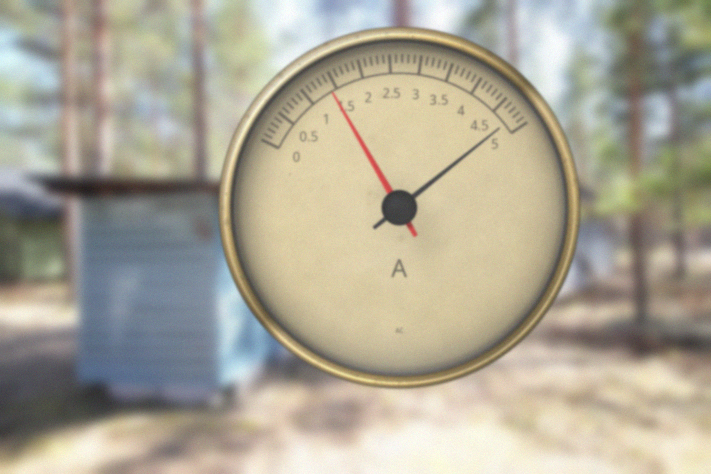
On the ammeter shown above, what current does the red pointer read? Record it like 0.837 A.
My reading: 1.4 A
